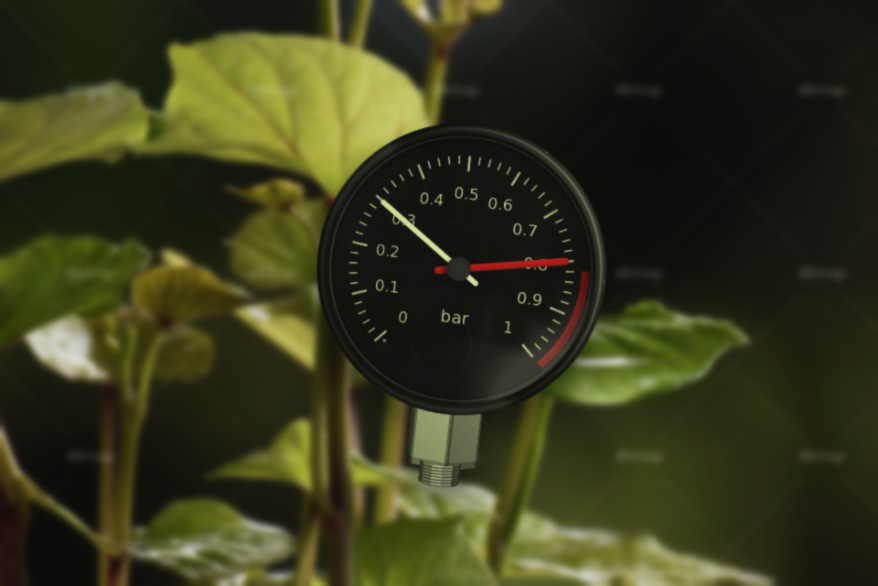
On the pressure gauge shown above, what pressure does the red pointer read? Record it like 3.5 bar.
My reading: 0.8 bar
